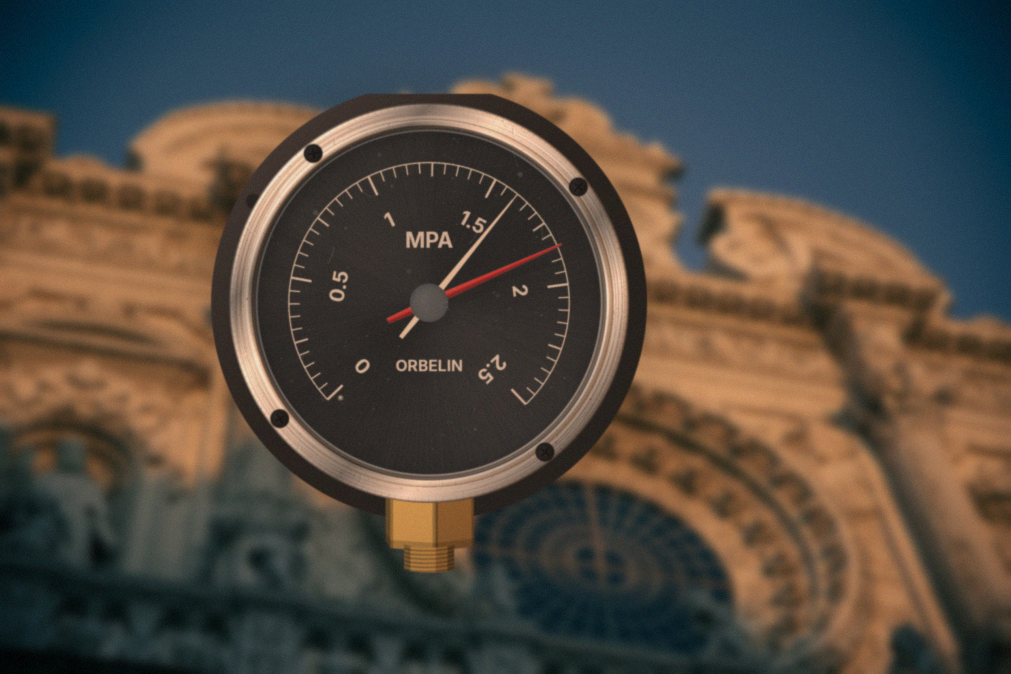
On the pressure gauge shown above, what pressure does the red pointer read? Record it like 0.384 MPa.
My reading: 1.85 MPa
